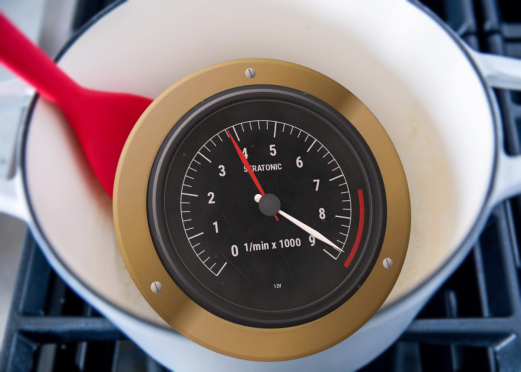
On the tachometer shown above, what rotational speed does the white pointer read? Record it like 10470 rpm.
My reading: 8800 rpm
